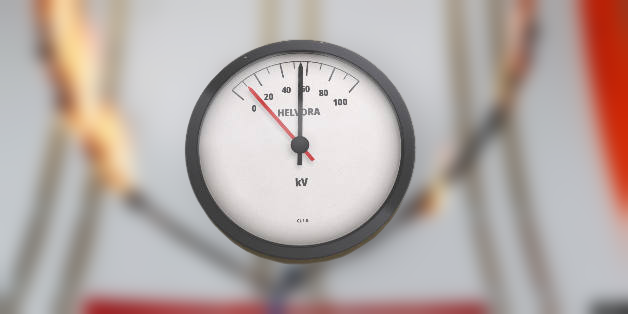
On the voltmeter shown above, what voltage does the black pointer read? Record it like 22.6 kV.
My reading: 55 kV
